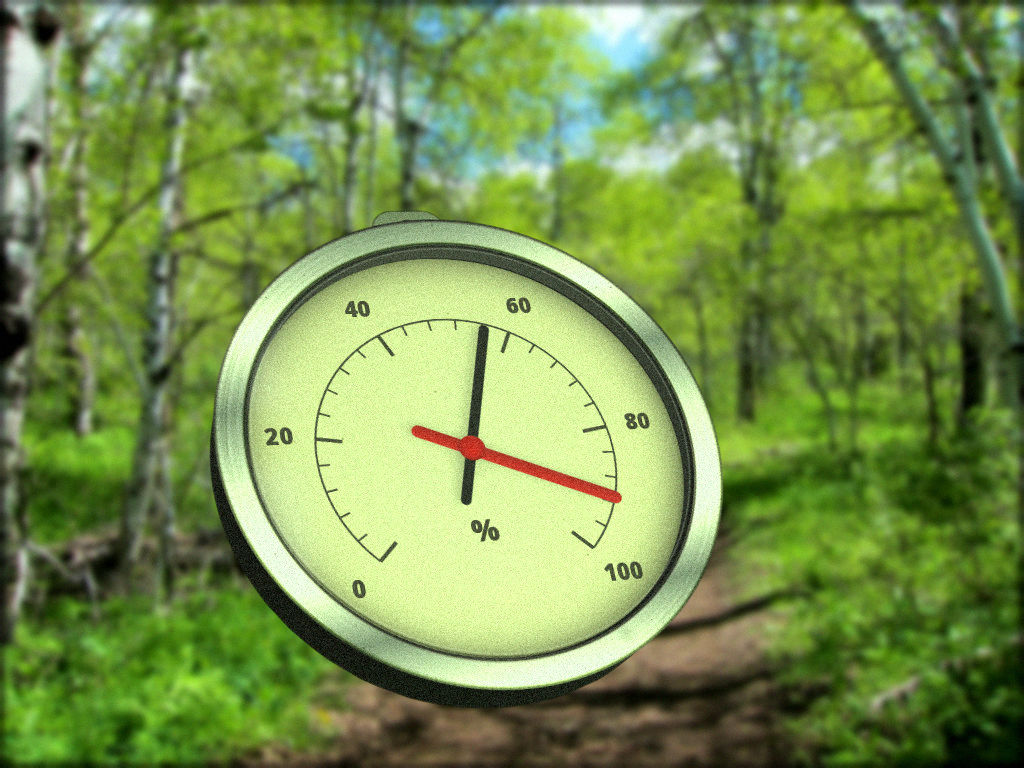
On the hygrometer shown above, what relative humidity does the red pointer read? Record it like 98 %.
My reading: 92 %
